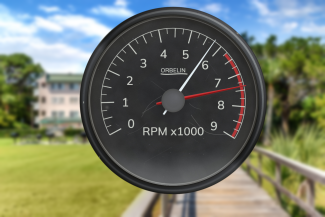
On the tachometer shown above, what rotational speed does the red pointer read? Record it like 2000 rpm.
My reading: 7375 rpm
